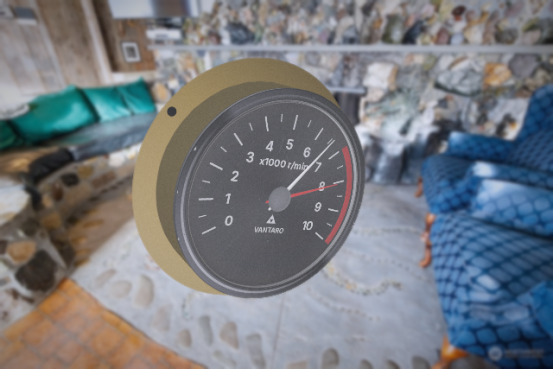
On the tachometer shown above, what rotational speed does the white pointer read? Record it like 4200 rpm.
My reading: 6500 rpm
